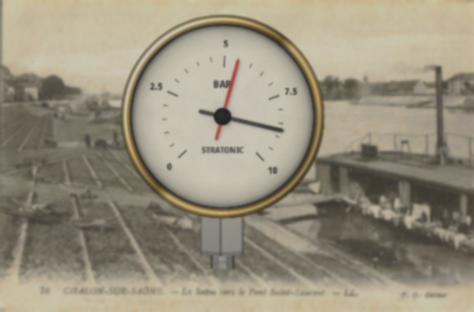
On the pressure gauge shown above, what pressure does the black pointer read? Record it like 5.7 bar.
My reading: 8.75 bar
